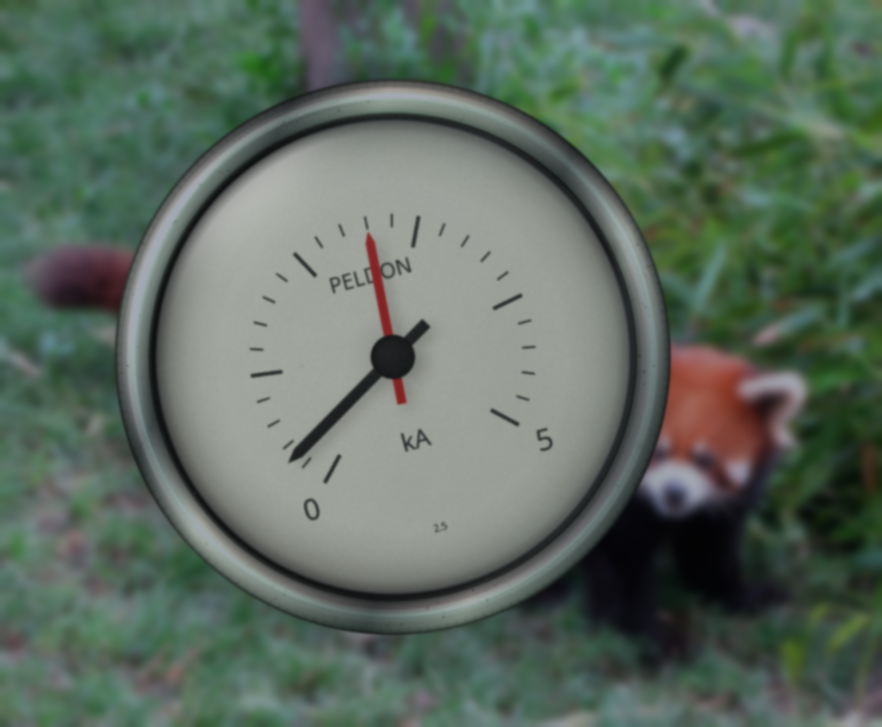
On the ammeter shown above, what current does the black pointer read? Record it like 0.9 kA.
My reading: 0.3 kA
